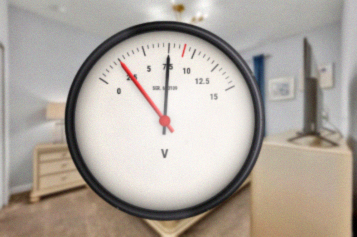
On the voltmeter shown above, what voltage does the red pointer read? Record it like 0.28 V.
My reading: 2.5 V
